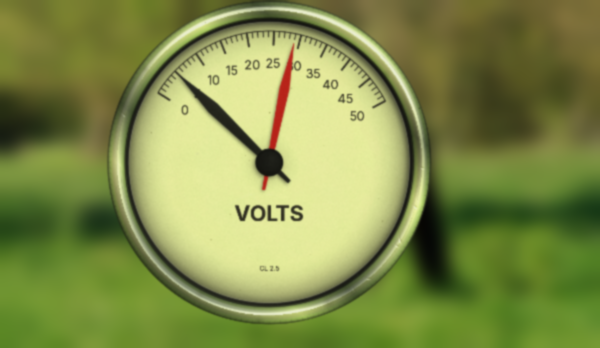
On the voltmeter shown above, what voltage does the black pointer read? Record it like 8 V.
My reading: 5 V
